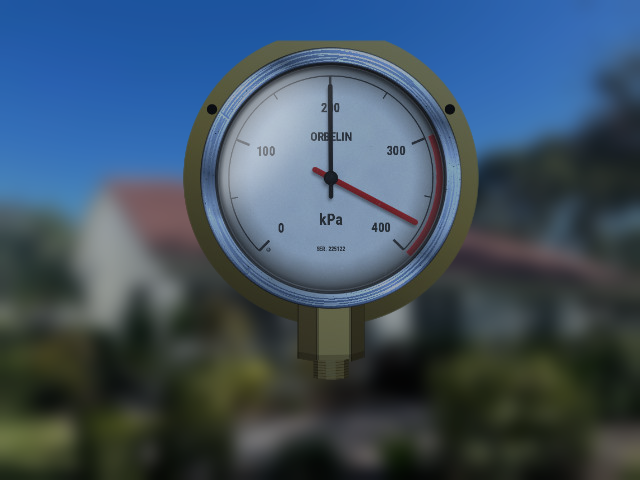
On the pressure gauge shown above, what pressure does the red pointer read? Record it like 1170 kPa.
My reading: 375 kPa
